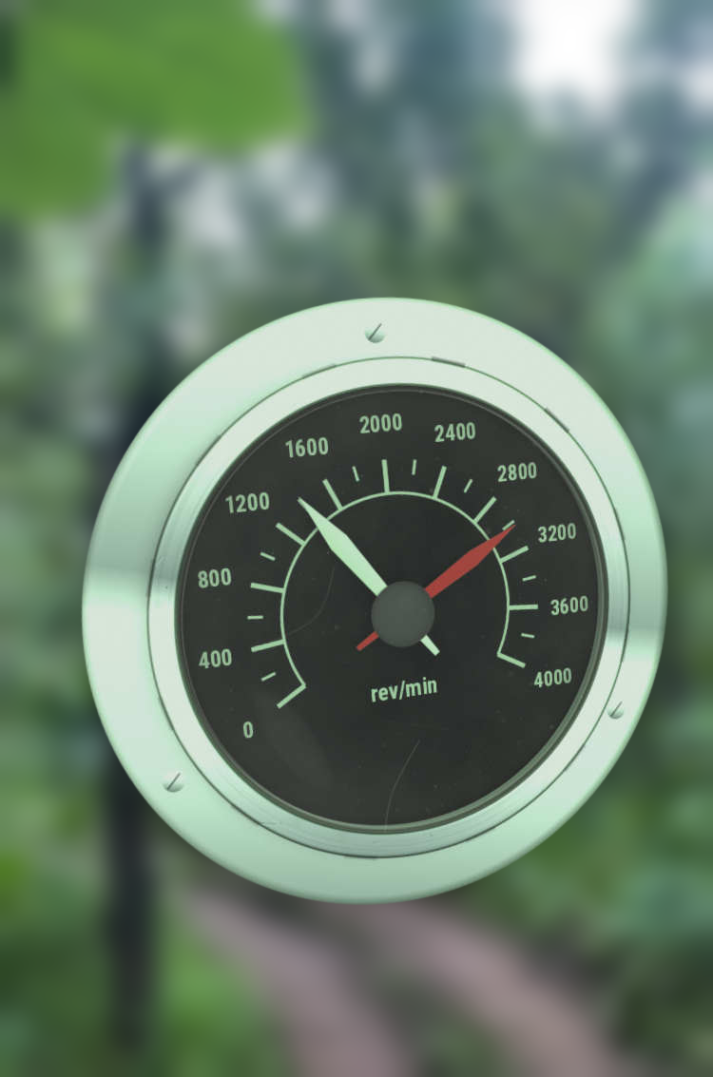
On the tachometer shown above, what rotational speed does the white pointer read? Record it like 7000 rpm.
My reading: 1400 rpm
